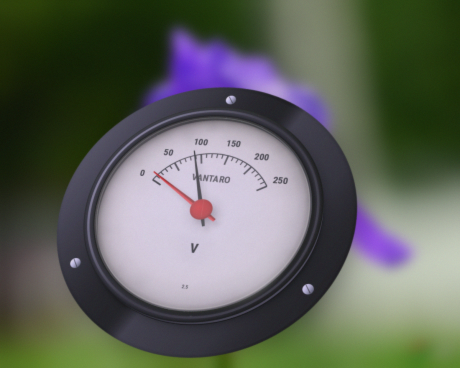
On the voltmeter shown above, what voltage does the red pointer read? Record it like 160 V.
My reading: 10 V
